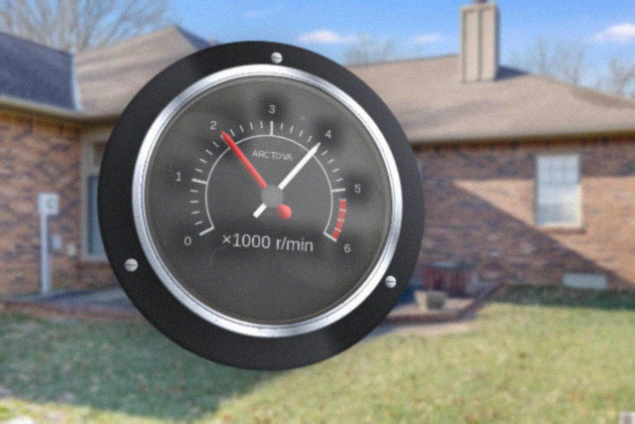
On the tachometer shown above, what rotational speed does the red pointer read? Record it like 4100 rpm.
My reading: 2000 rpm
